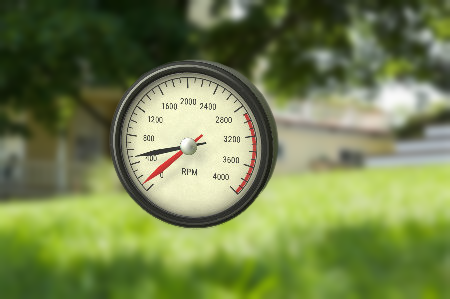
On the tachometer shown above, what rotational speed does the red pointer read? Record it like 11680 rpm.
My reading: 100 rpm
